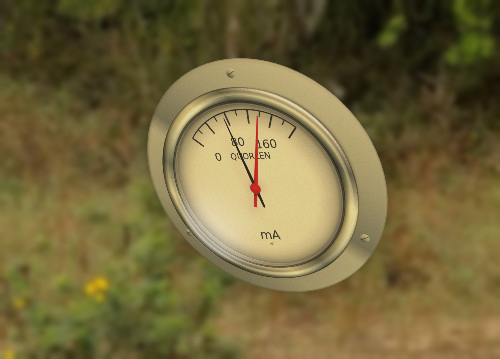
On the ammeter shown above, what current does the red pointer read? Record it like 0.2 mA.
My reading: 140 mA
